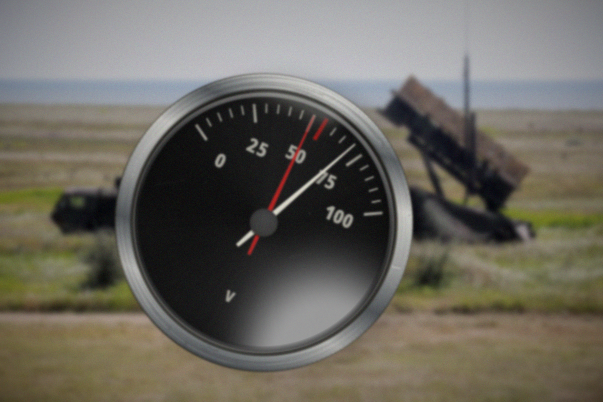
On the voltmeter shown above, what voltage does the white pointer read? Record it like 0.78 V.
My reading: 70 V
